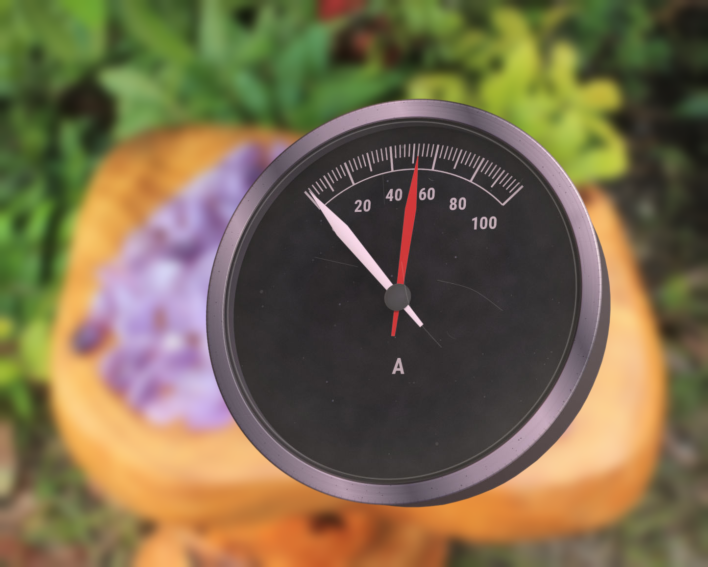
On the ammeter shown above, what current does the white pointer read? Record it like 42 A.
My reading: 2 A
